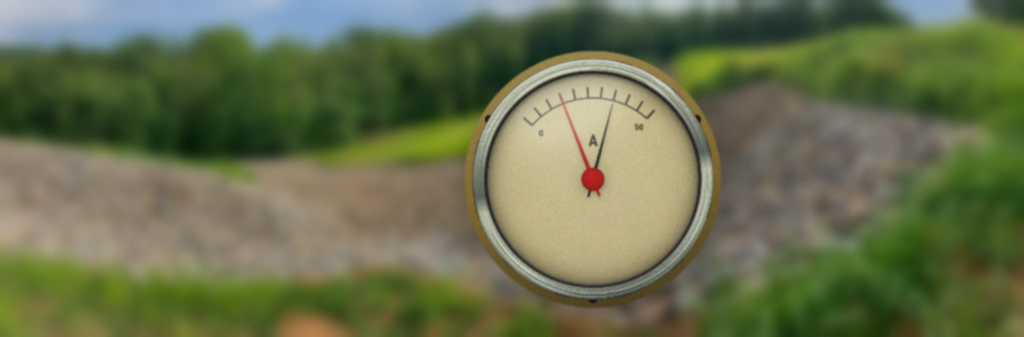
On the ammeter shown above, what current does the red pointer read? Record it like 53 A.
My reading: 15 A
